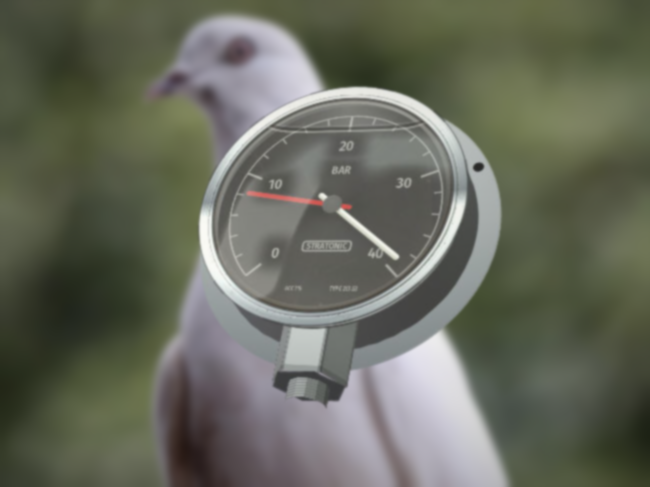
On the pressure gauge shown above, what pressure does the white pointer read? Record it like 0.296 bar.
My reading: 39 bar
